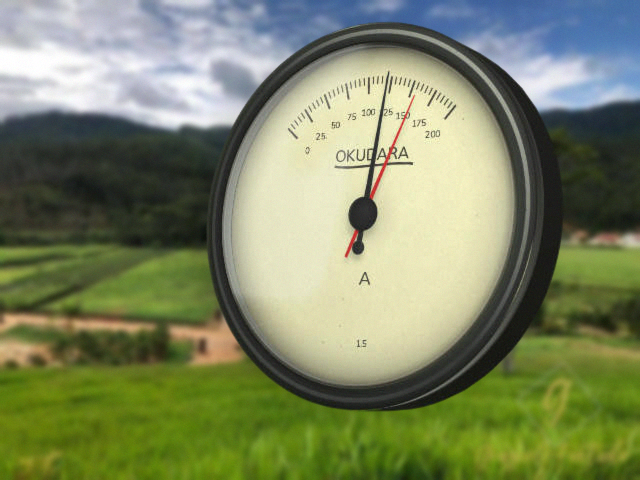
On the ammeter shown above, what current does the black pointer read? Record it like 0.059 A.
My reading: 125 A
